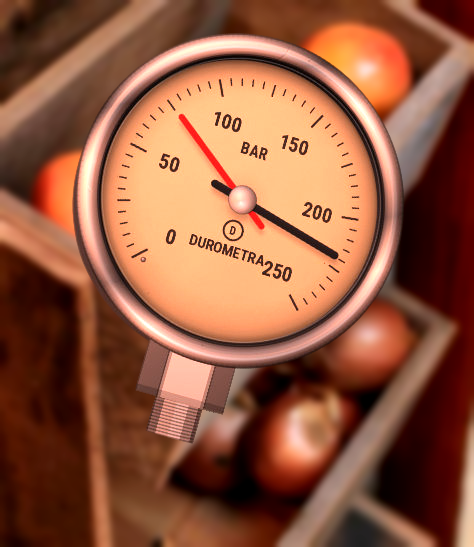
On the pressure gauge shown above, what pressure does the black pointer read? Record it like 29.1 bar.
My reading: 220 bar
